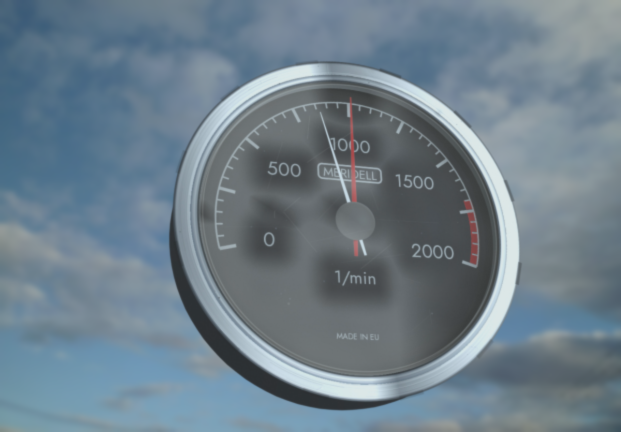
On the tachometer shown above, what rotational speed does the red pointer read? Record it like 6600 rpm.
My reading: 1000 rpm
